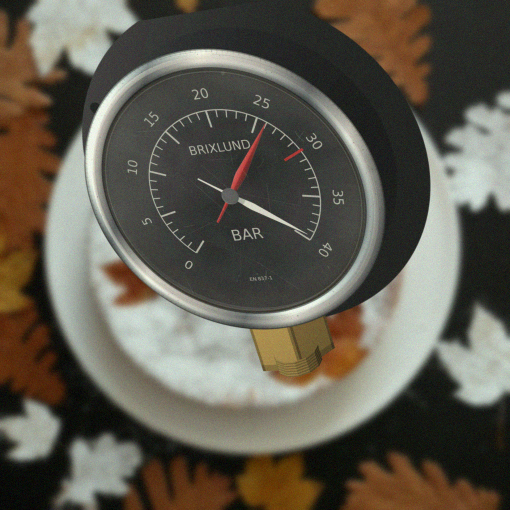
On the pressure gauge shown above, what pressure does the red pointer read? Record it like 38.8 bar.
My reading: 26 bar
